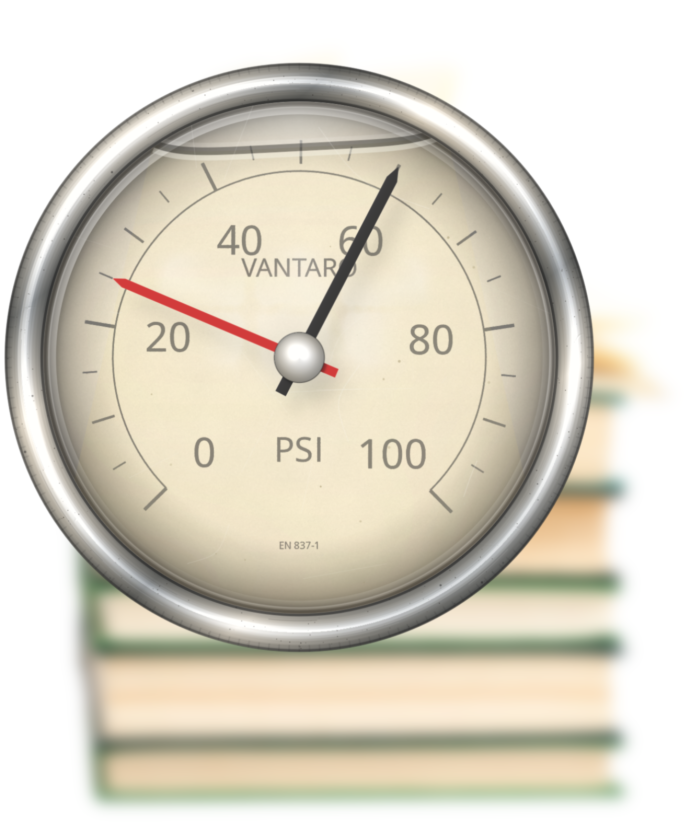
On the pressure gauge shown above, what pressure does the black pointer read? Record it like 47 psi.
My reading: 60 psi
